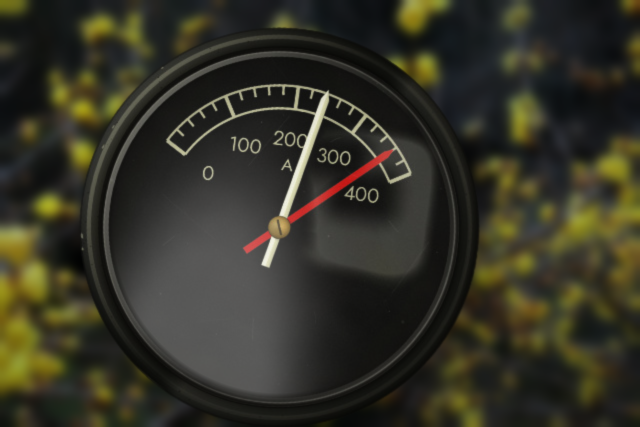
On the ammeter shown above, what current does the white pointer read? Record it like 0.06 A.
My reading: 240 A
